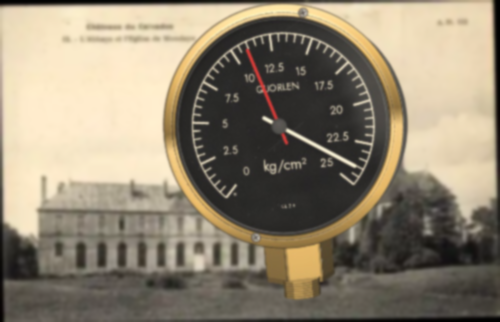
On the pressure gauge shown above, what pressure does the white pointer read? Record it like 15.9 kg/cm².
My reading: 24 kg/cm²
